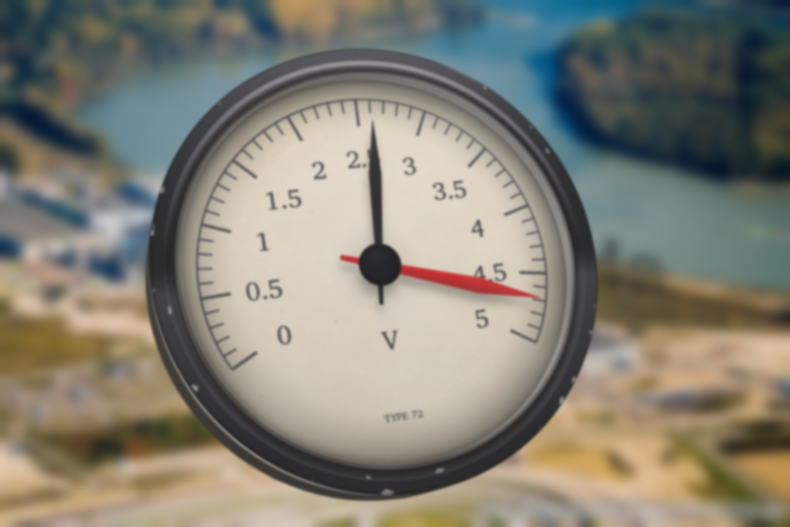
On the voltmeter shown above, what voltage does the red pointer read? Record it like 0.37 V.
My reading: 4.7 V
